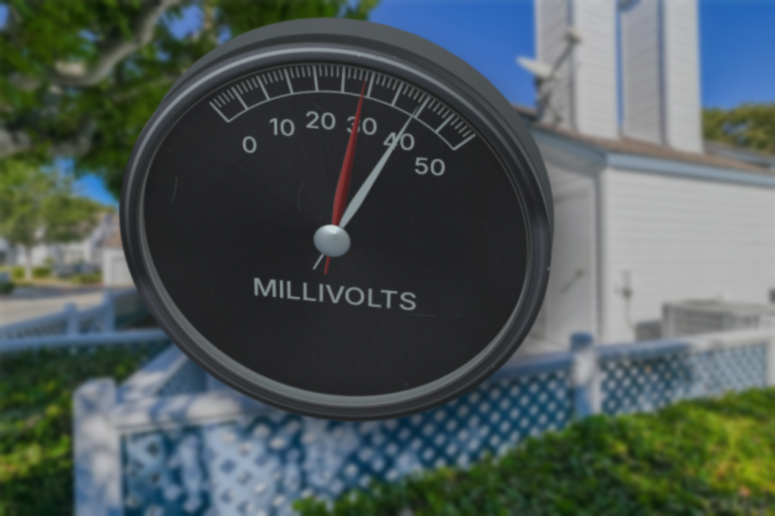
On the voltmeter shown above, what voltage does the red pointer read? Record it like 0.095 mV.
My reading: 29 mV
